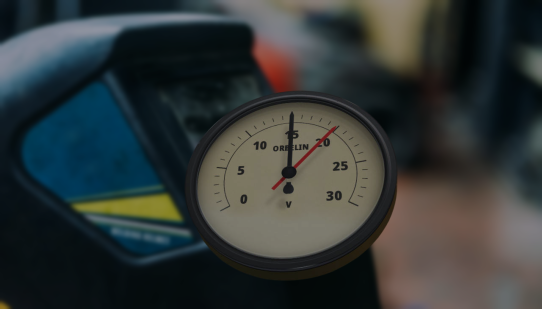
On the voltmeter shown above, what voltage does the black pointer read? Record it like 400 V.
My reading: 15 V
